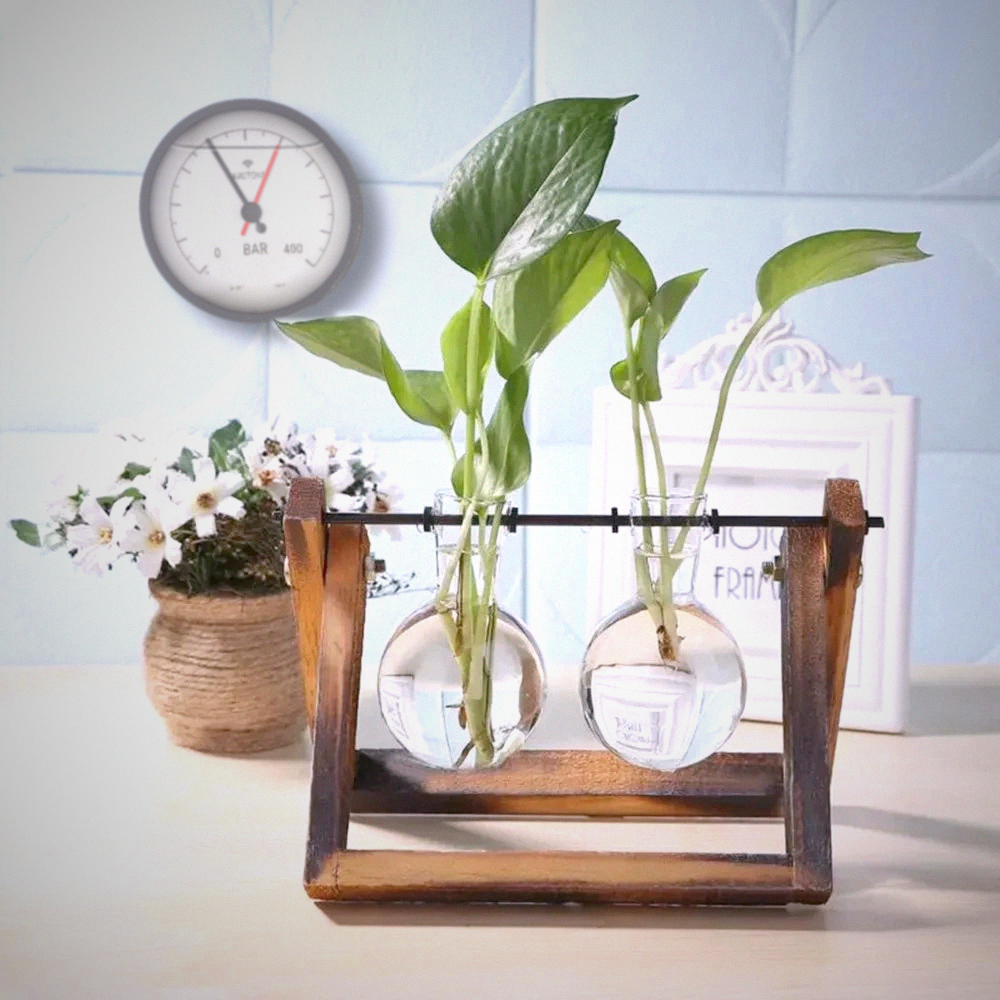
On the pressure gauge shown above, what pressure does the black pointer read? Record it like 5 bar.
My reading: 160 bar
